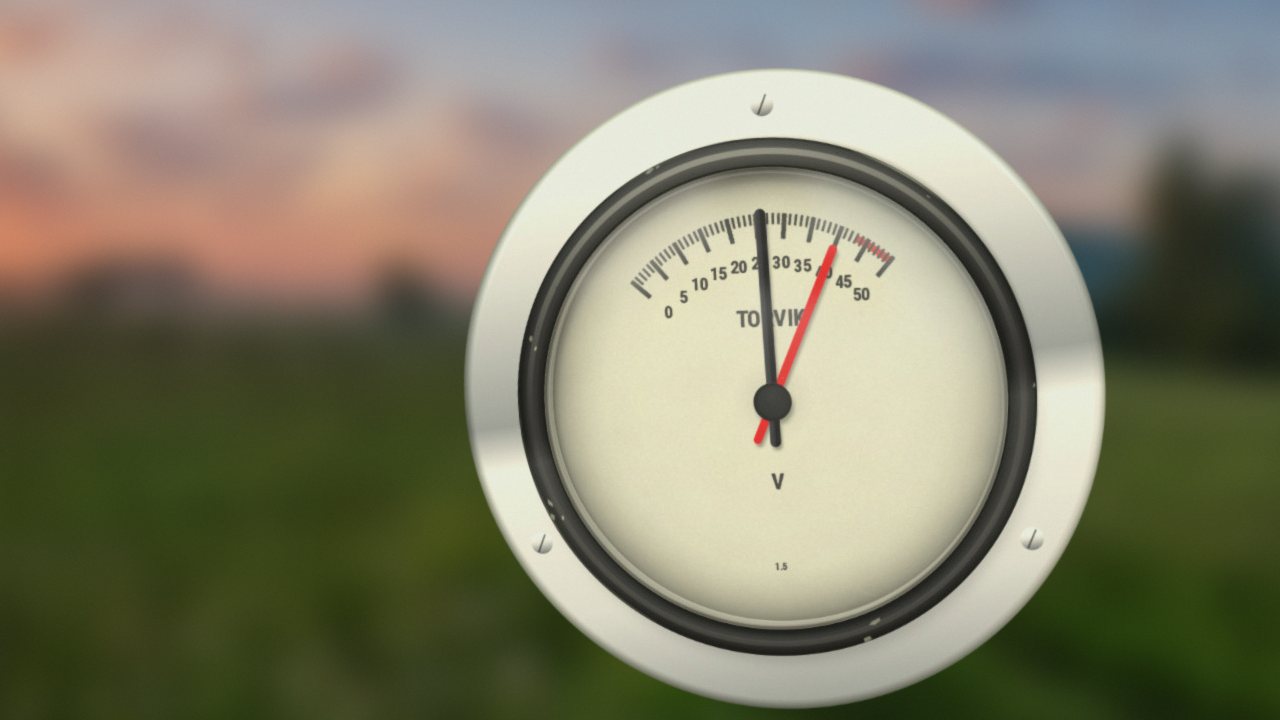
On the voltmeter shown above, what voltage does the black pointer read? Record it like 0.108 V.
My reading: 26 V
